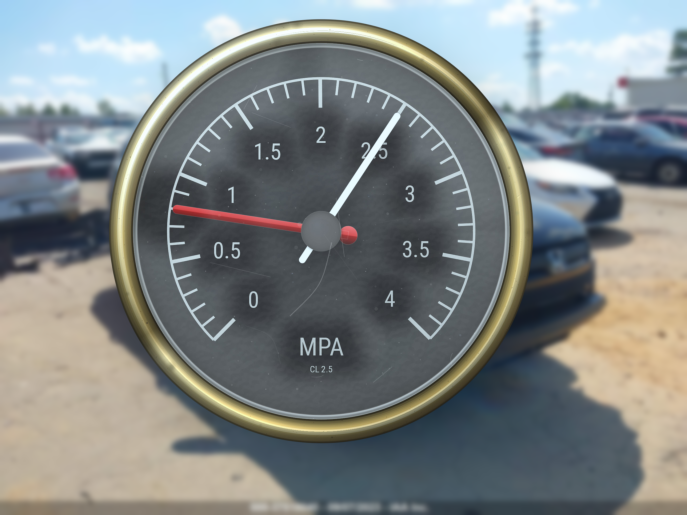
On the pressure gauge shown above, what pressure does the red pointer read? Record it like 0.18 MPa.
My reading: 0.8 MPa
